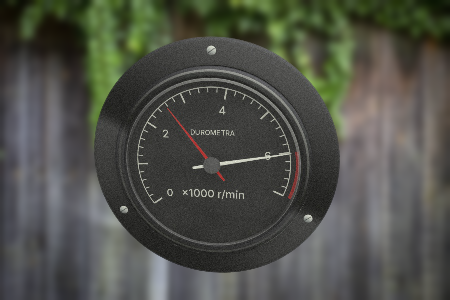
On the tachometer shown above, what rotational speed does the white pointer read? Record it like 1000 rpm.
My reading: 6000 rpm
